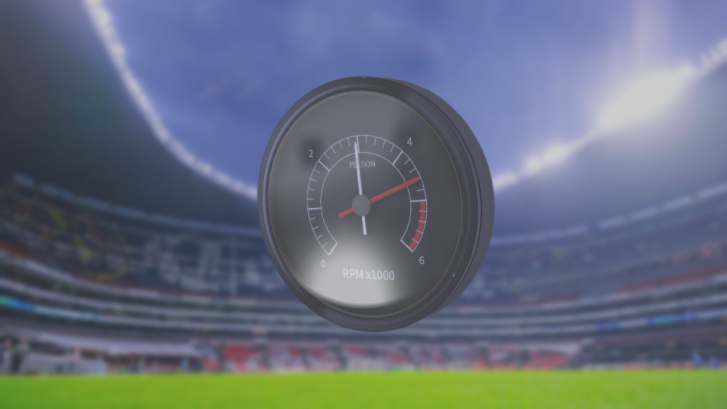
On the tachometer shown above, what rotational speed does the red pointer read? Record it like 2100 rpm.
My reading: 4600 rpm
